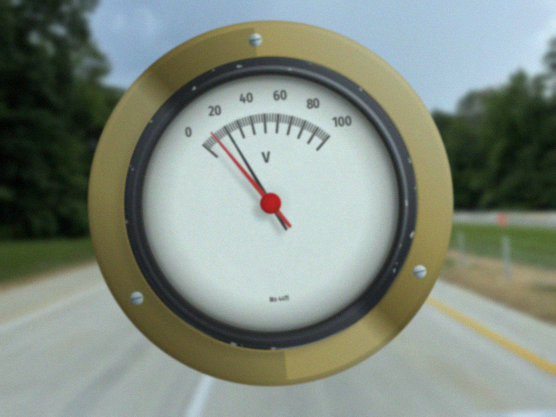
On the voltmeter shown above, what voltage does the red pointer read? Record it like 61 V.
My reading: 10 V
